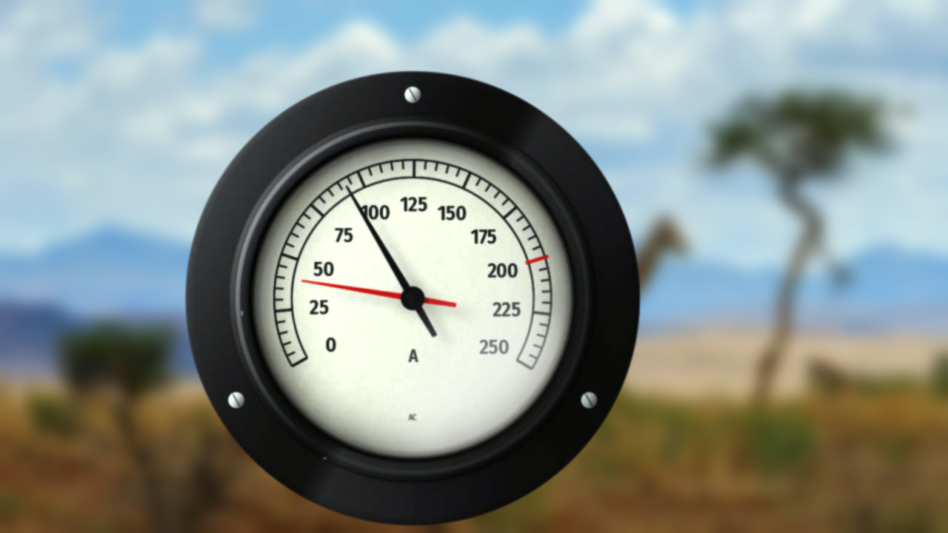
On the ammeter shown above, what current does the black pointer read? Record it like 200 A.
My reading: 92.5 A
